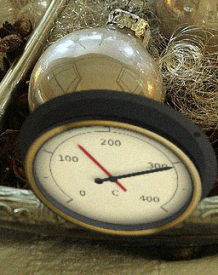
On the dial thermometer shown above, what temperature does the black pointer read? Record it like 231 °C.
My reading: 300 °C
